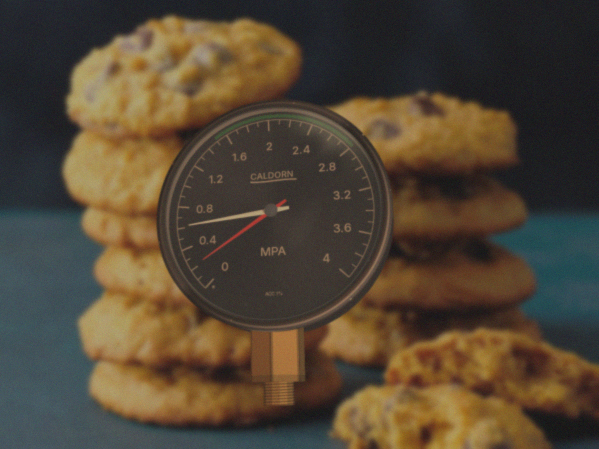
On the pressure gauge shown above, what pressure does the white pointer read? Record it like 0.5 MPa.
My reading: 0.6 MPa
